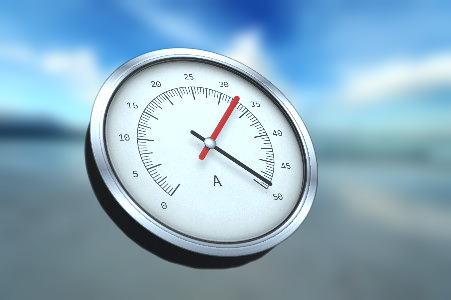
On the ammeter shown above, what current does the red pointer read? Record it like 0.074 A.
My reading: 32.5 A
